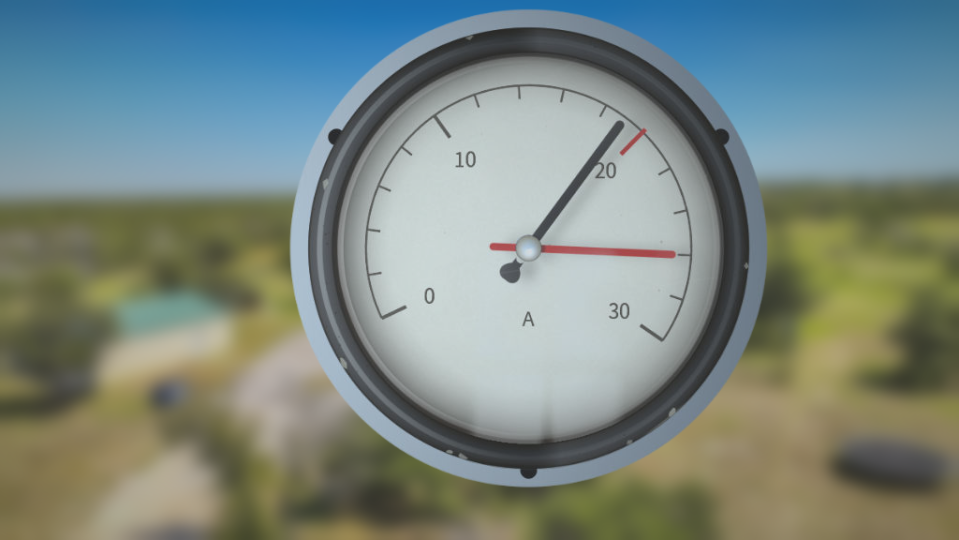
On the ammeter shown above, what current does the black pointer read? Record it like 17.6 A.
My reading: 19 A
